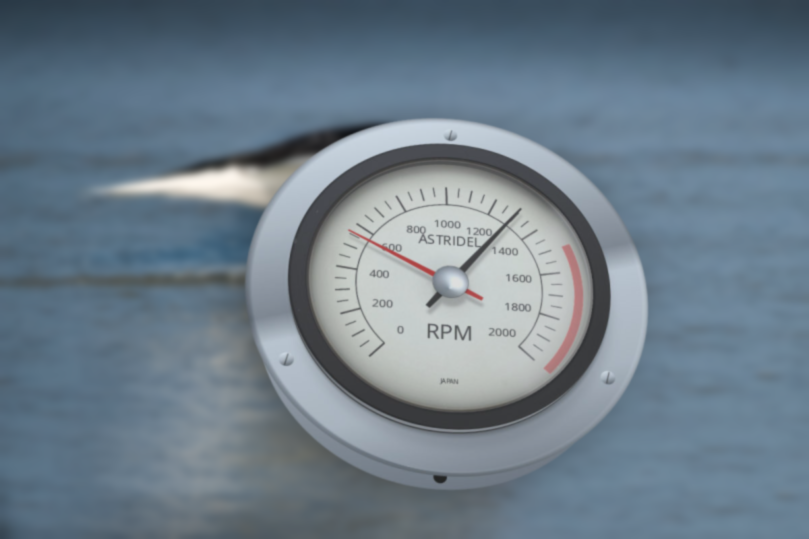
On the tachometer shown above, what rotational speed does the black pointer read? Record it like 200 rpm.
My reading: 1300 rpm
